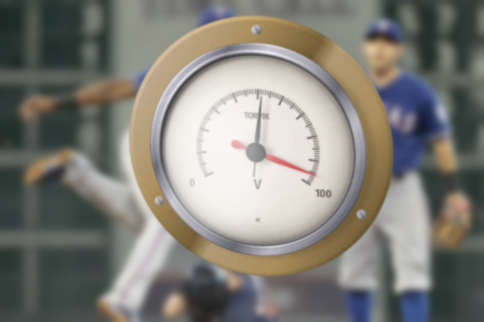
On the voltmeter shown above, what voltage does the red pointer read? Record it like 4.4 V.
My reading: 95 V
